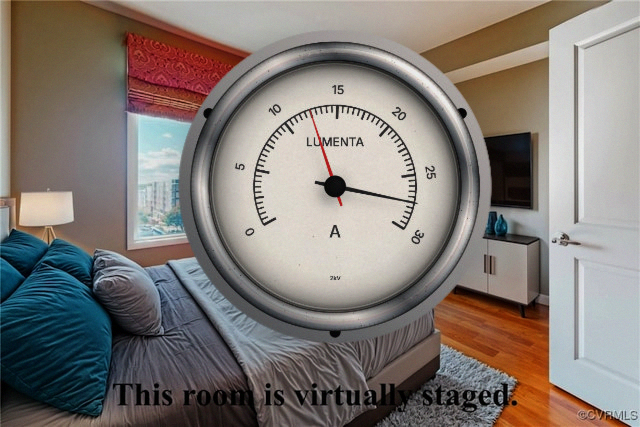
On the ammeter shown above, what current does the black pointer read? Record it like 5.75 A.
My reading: 27.5 A
